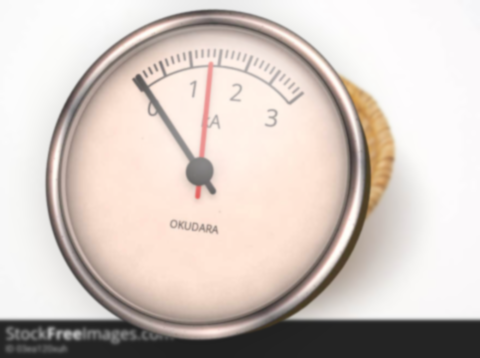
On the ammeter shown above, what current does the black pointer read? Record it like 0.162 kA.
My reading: 0.1 kA
